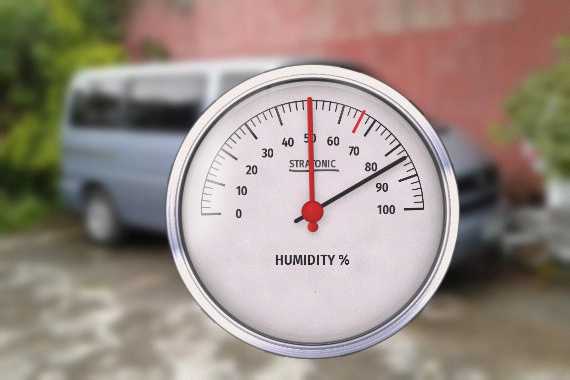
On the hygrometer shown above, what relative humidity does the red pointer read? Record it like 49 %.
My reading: 50 %
